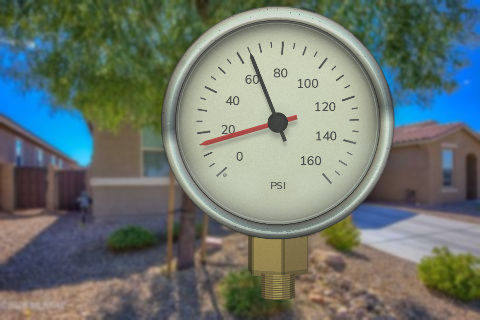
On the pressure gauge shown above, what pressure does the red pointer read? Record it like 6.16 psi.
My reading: 15 psi
